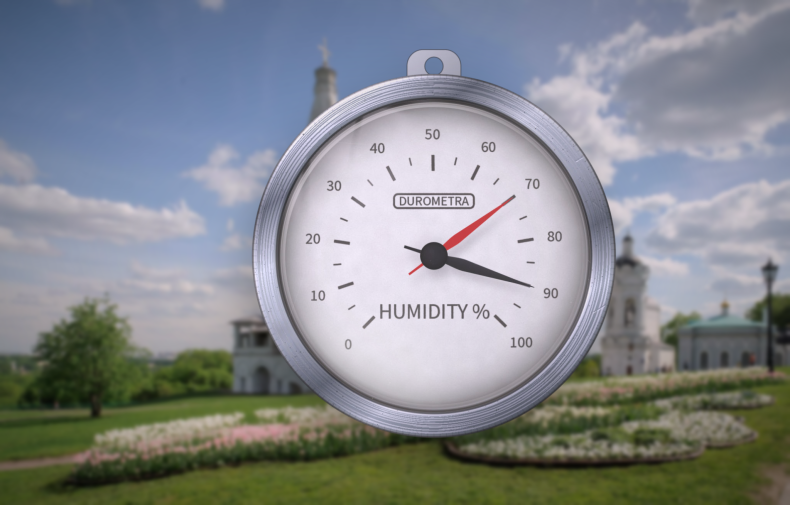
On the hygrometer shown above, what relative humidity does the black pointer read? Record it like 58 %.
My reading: 90 %
